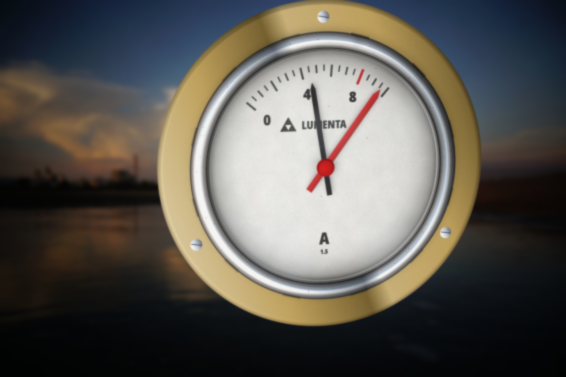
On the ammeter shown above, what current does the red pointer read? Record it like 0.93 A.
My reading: 9.5 A
